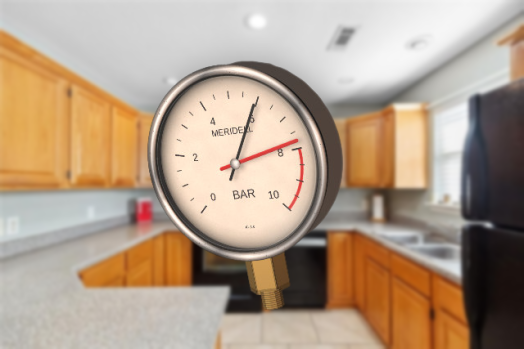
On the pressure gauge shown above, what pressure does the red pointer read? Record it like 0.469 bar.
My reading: 7.75 bar
